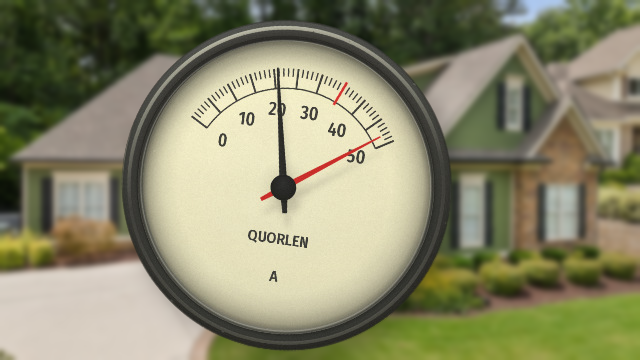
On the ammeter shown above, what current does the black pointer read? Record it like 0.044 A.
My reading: 21 A
